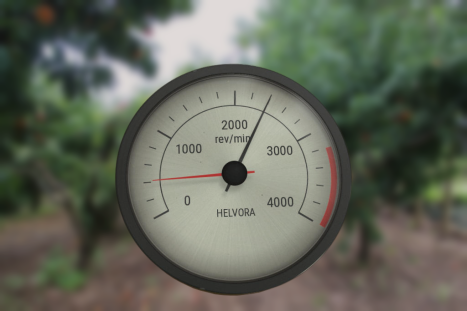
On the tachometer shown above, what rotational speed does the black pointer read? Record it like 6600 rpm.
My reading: 2400 rpm
